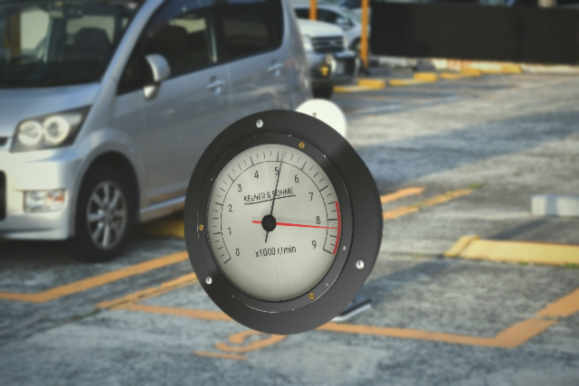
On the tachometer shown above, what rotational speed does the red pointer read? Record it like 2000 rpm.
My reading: 8250 rpm
